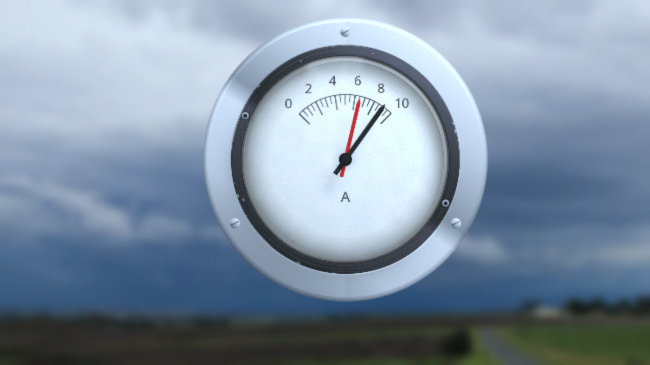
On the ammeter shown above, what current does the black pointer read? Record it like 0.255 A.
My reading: 9 A
